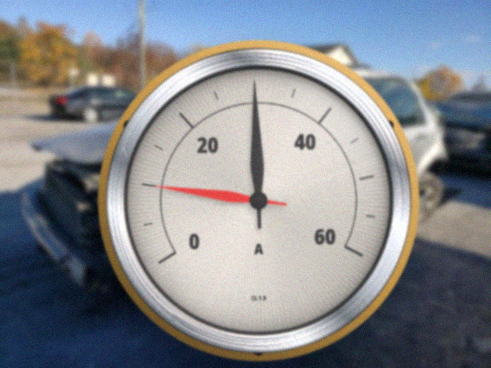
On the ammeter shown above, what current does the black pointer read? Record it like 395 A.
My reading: 30 A
